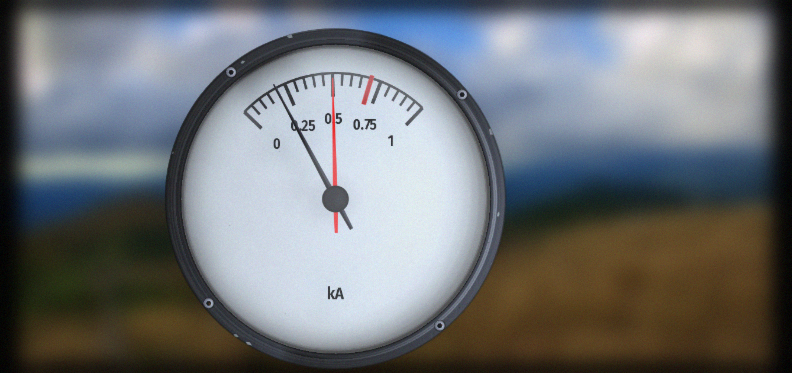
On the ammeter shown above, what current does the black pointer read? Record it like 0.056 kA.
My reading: 0.2 kA
